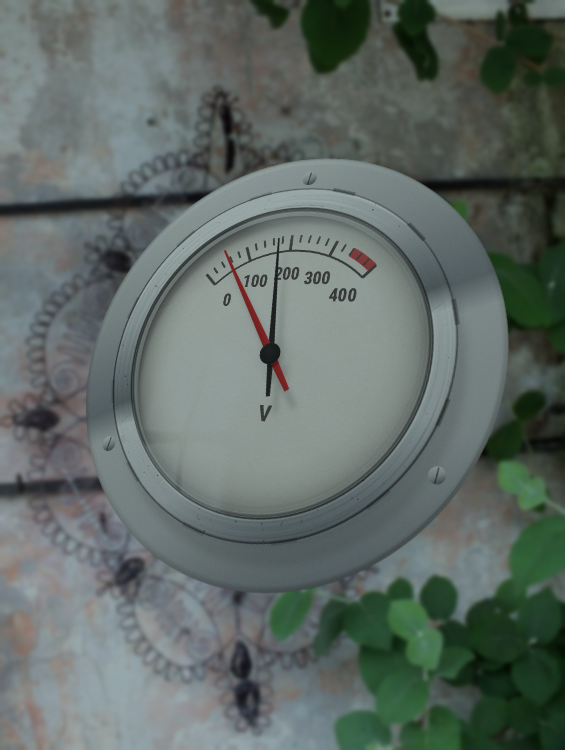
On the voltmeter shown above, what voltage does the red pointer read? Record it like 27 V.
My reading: 60 V
